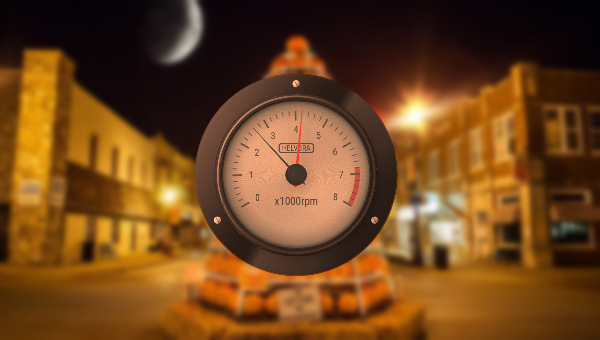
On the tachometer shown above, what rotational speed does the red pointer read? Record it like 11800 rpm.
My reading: 4200 rpm
